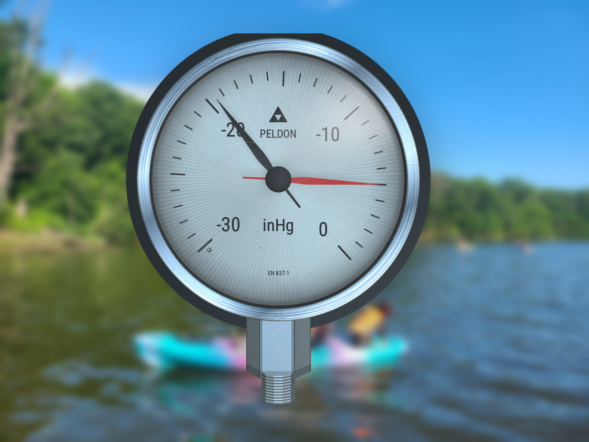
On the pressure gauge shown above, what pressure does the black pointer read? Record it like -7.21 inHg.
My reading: -19.5 inHg
